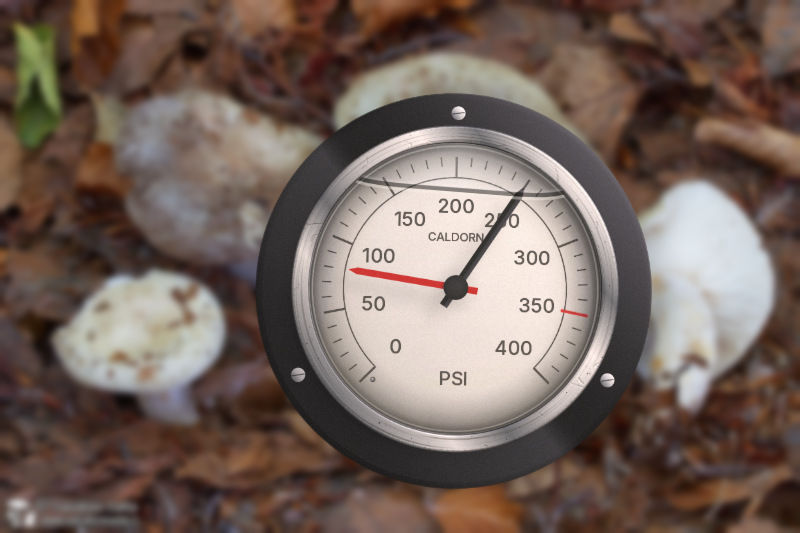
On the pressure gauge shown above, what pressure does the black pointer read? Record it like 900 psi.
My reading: 250 psi
